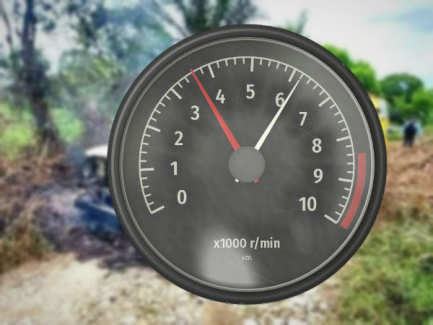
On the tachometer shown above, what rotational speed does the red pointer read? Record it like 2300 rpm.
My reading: 3600 rpm
